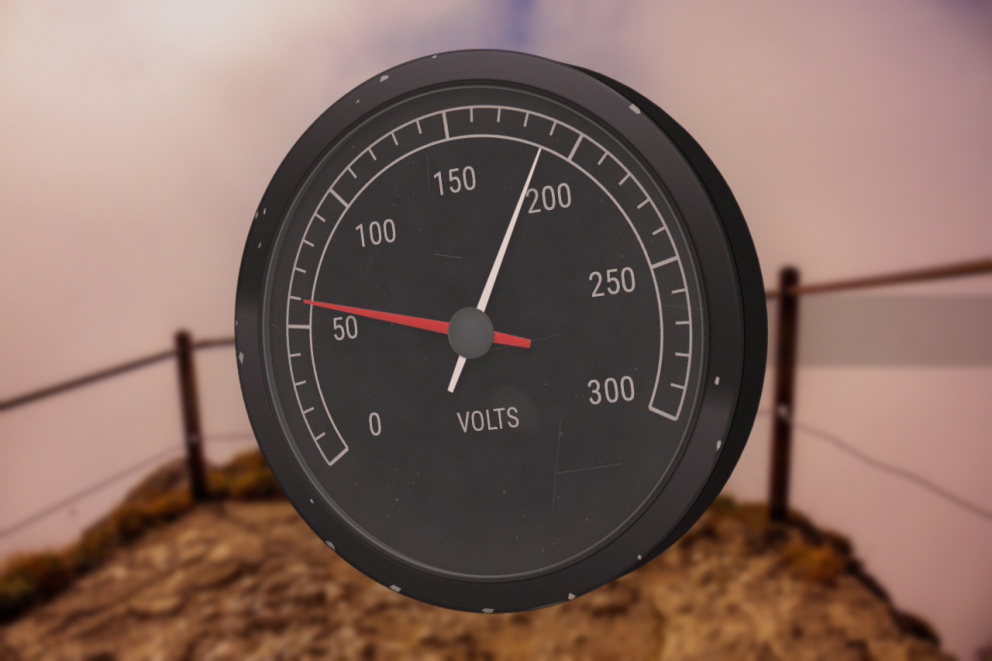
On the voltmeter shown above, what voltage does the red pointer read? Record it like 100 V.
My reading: 60 V
